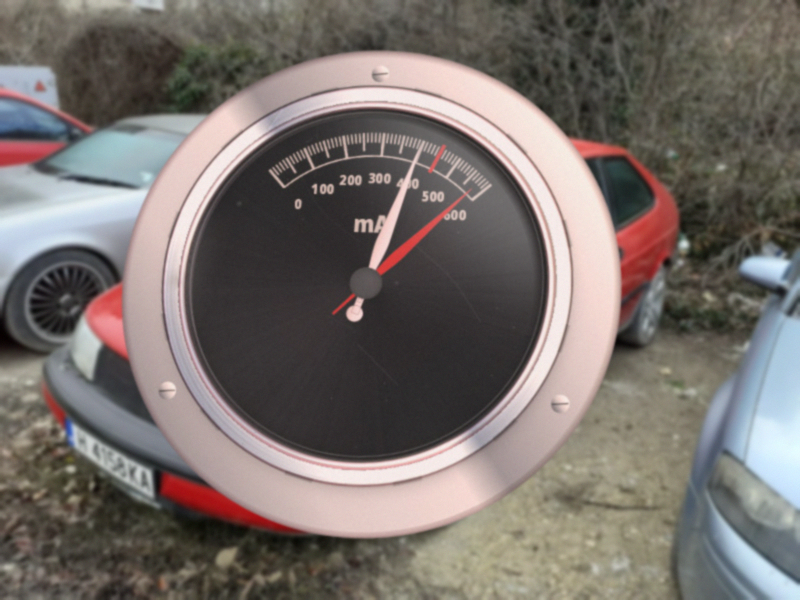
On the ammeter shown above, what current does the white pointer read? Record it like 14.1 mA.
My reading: 400 mA
